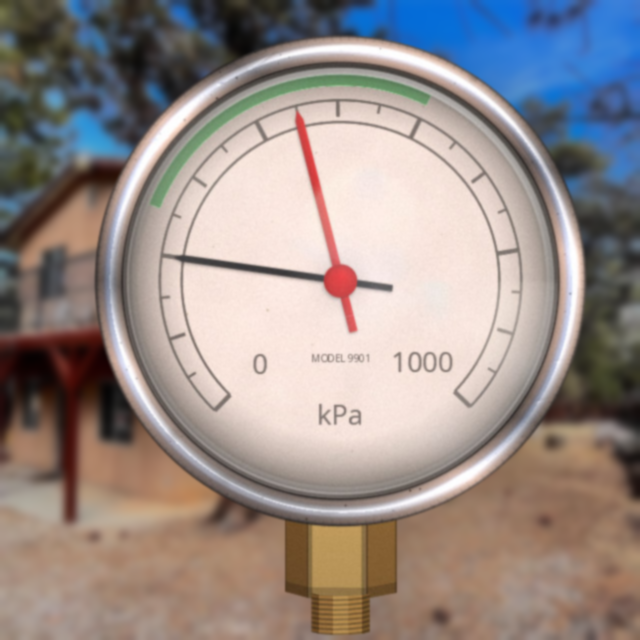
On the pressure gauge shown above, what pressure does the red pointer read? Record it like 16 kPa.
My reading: 450 kPa
